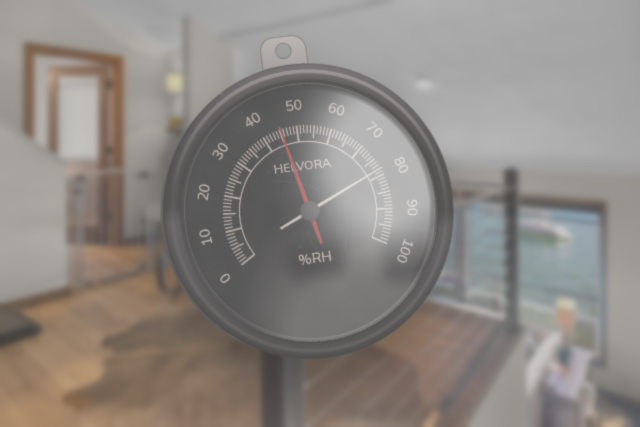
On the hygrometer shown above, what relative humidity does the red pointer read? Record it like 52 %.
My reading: 45 %
